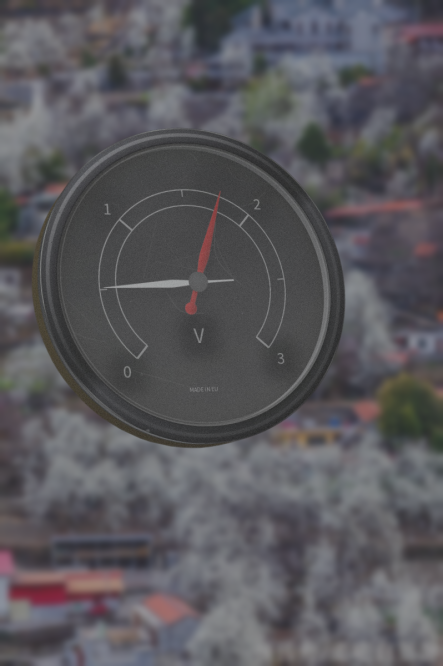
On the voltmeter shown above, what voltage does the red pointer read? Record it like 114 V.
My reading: 1.75 V
